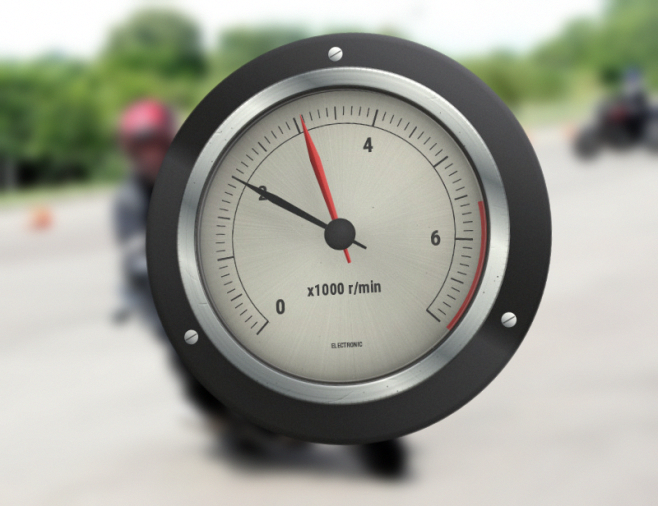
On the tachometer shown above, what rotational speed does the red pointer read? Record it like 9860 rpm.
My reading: 3100 rpm
